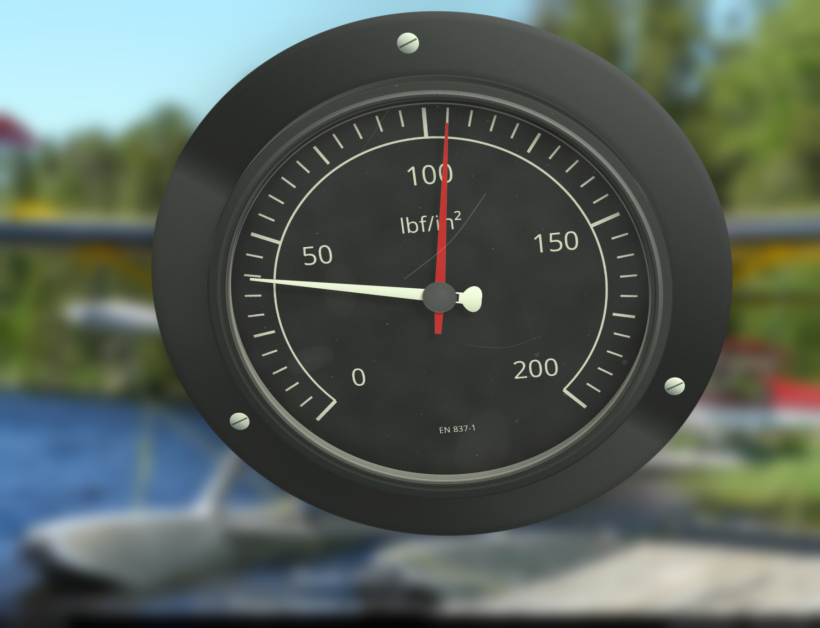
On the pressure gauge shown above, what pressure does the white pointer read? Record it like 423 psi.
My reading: 40 psi
